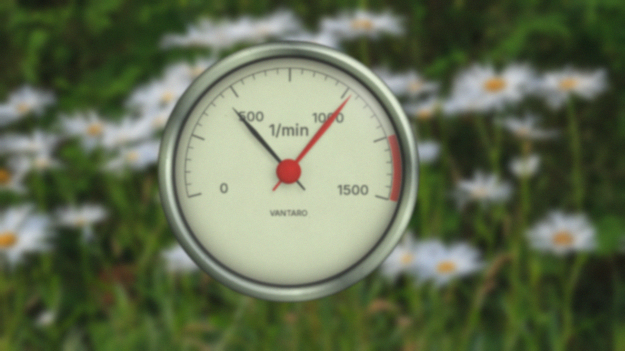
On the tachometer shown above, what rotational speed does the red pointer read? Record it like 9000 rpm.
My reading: 1025 rpm
